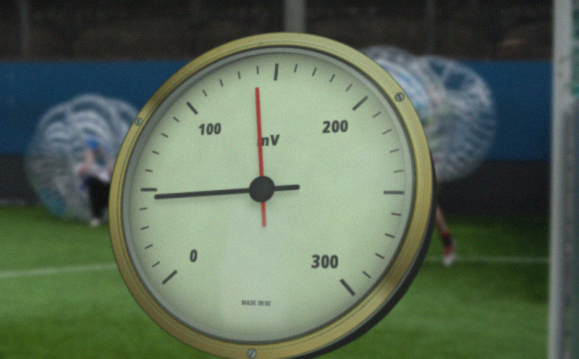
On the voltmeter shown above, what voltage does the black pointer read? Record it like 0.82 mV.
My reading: 45 mV
